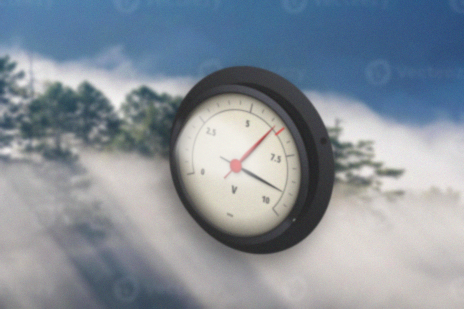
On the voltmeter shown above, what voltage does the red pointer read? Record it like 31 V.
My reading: 6.25 V
